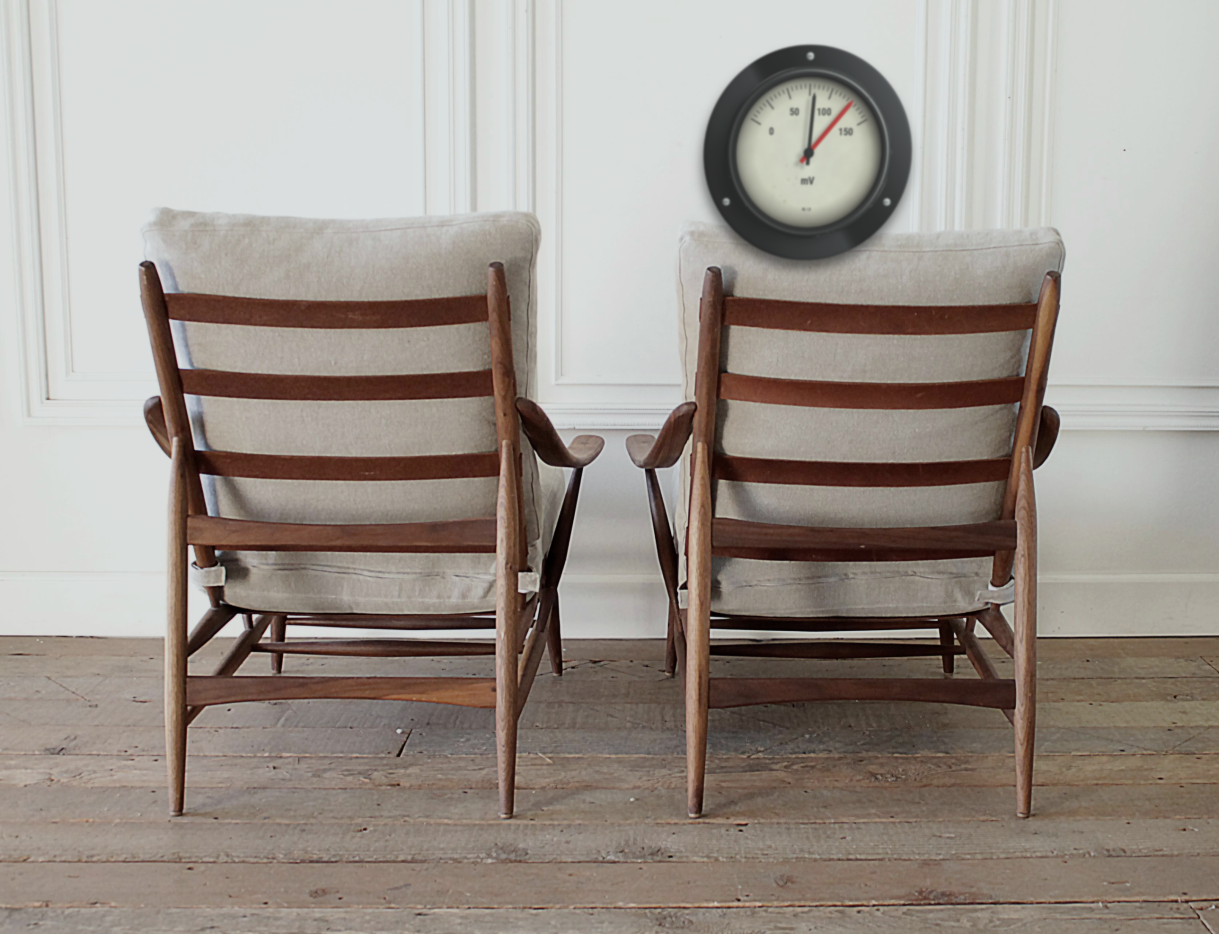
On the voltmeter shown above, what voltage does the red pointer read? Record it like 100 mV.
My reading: 125 mV
